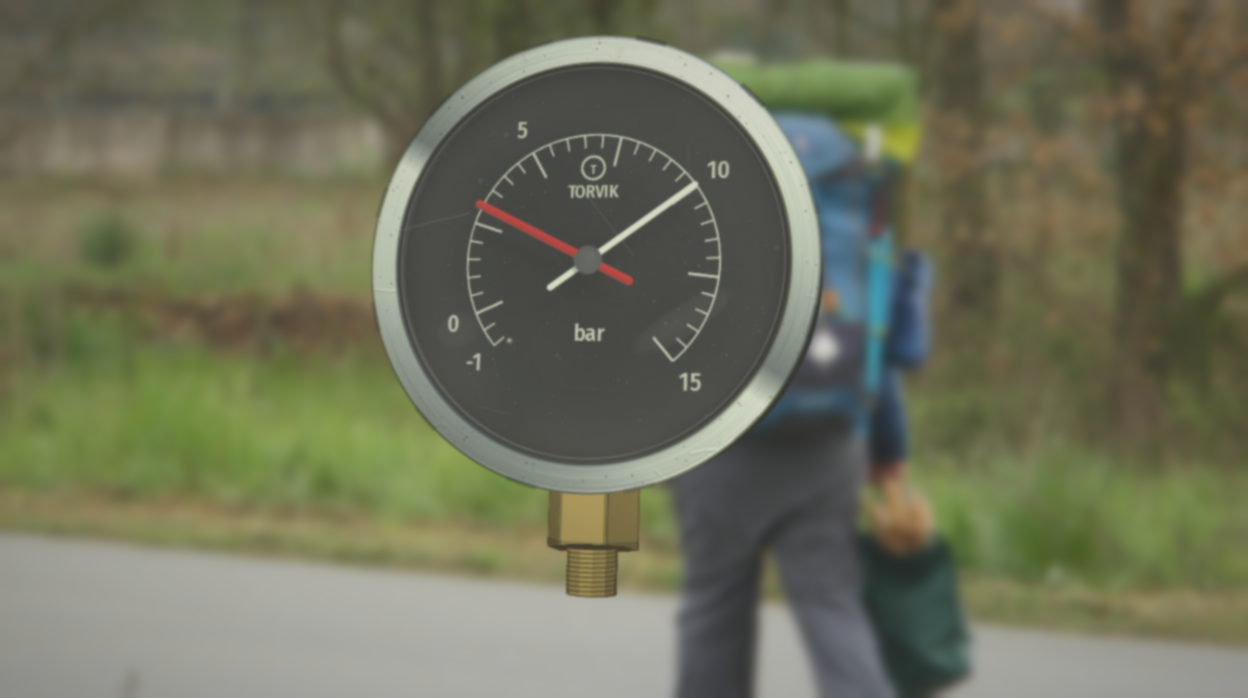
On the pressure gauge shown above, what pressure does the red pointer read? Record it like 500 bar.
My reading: 3 bar
